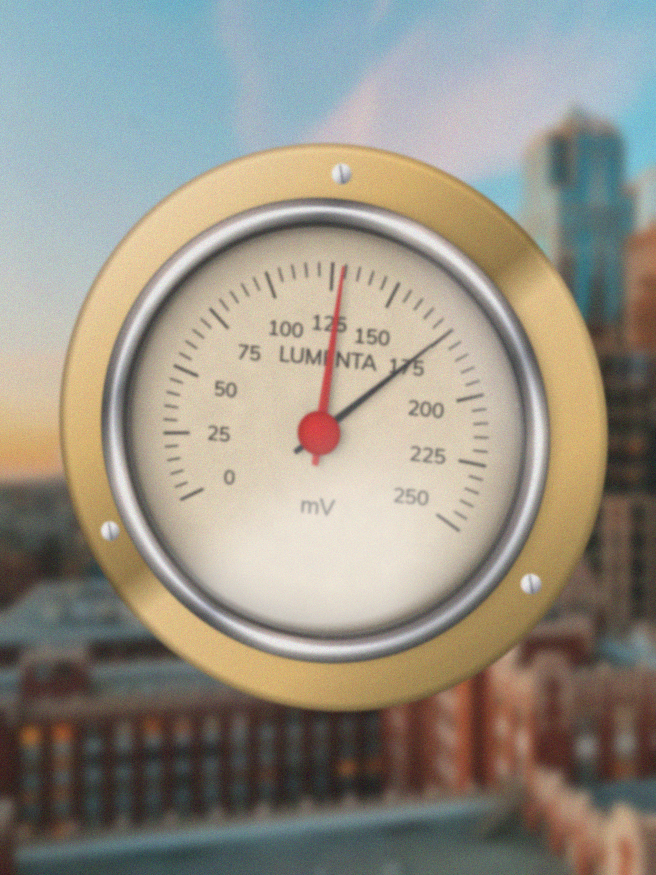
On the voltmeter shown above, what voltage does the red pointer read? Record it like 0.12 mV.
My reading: 130 mV
